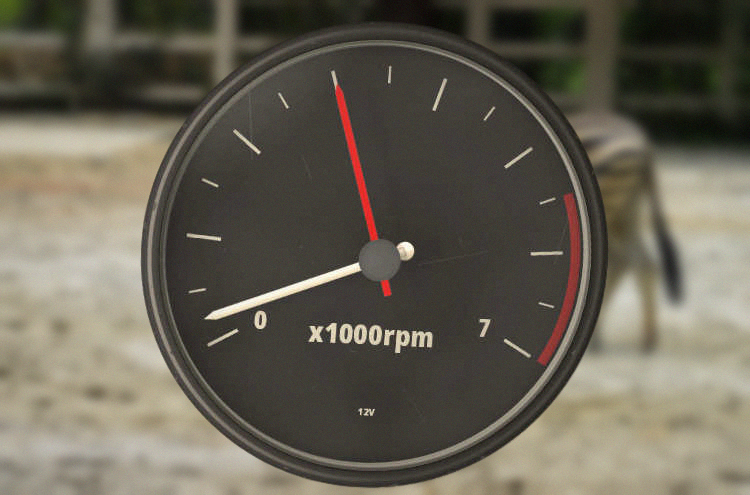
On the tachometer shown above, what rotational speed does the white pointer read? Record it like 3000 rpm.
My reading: 250 rpm
